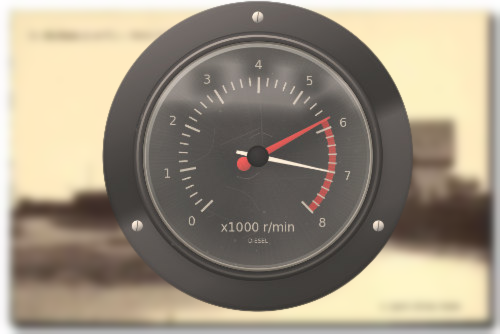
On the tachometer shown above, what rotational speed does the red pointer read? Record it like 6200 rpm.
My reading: 5800 rpm
